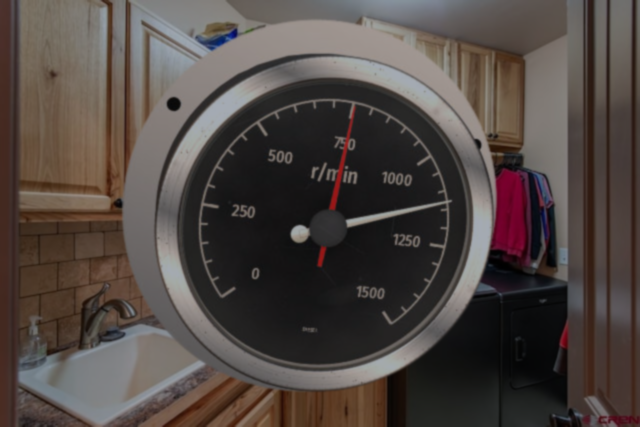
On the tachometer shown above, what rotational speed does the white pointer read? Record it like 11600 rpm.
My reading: 1125 rpm
